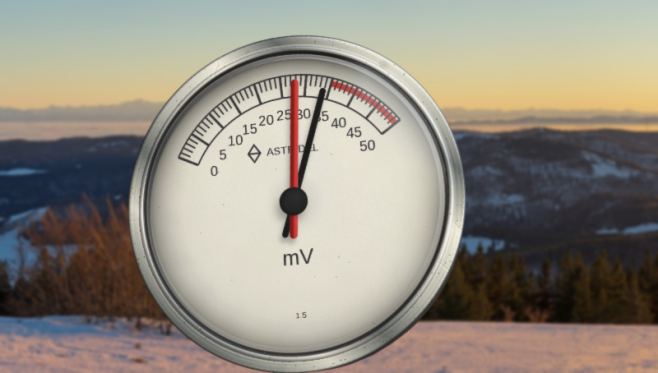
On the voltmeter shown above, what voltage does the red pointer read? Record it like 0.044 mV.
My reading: 28 mV
